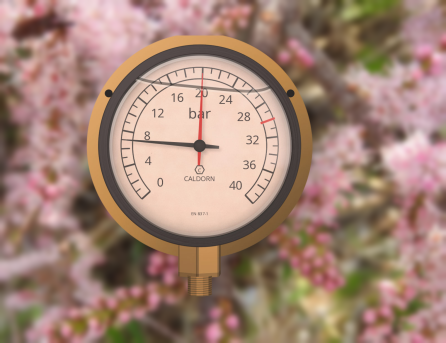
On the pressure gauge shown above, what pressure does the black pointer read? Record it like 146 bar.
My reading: 7 bar
